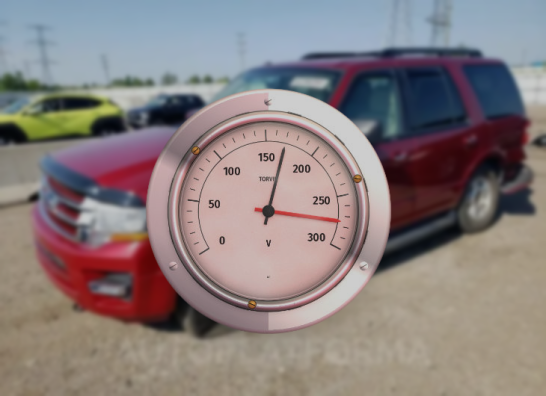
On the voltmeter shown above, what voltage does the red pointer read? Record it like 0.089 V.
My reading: 275 V
